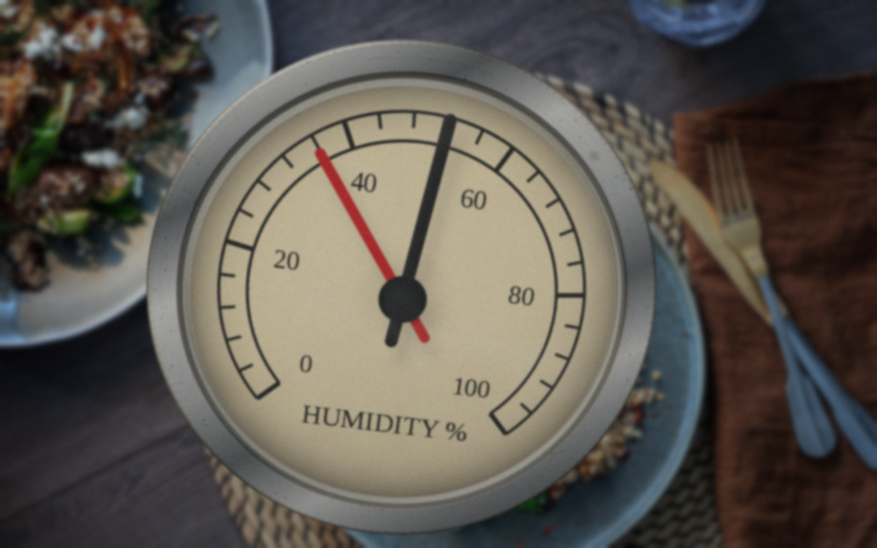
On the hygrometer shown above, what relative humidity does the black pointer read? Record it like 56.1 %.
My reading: 52 %
